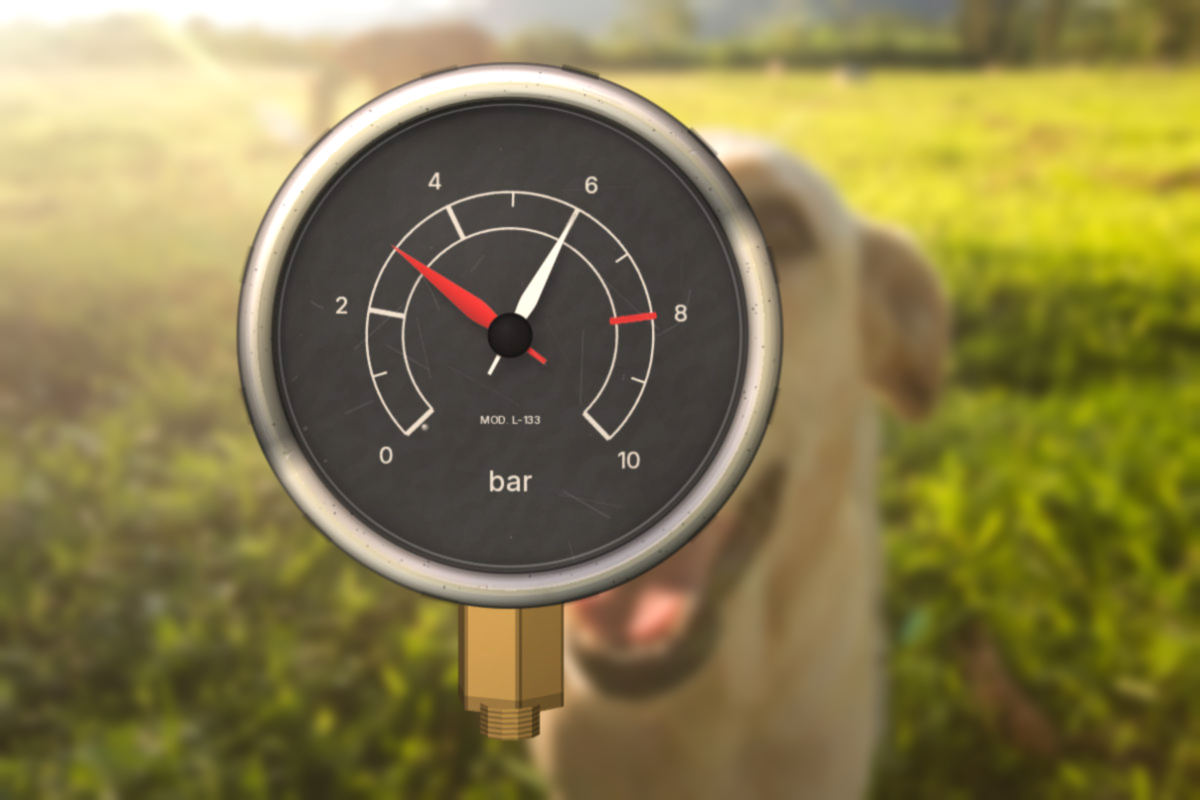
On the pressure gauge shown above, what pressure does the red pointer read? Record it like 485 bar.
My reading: 3 bar
